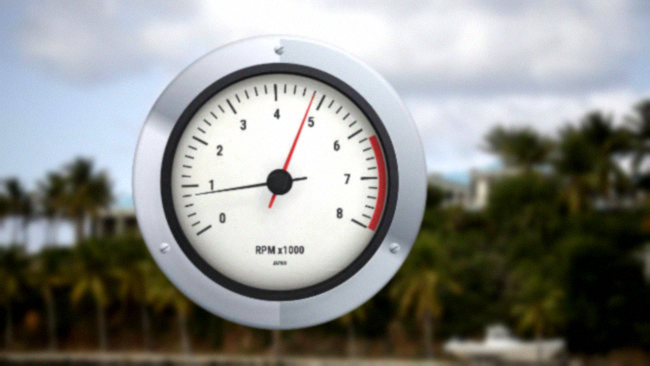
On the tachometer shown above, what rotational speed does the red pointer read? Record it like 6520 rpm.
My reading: 4800 rpm
